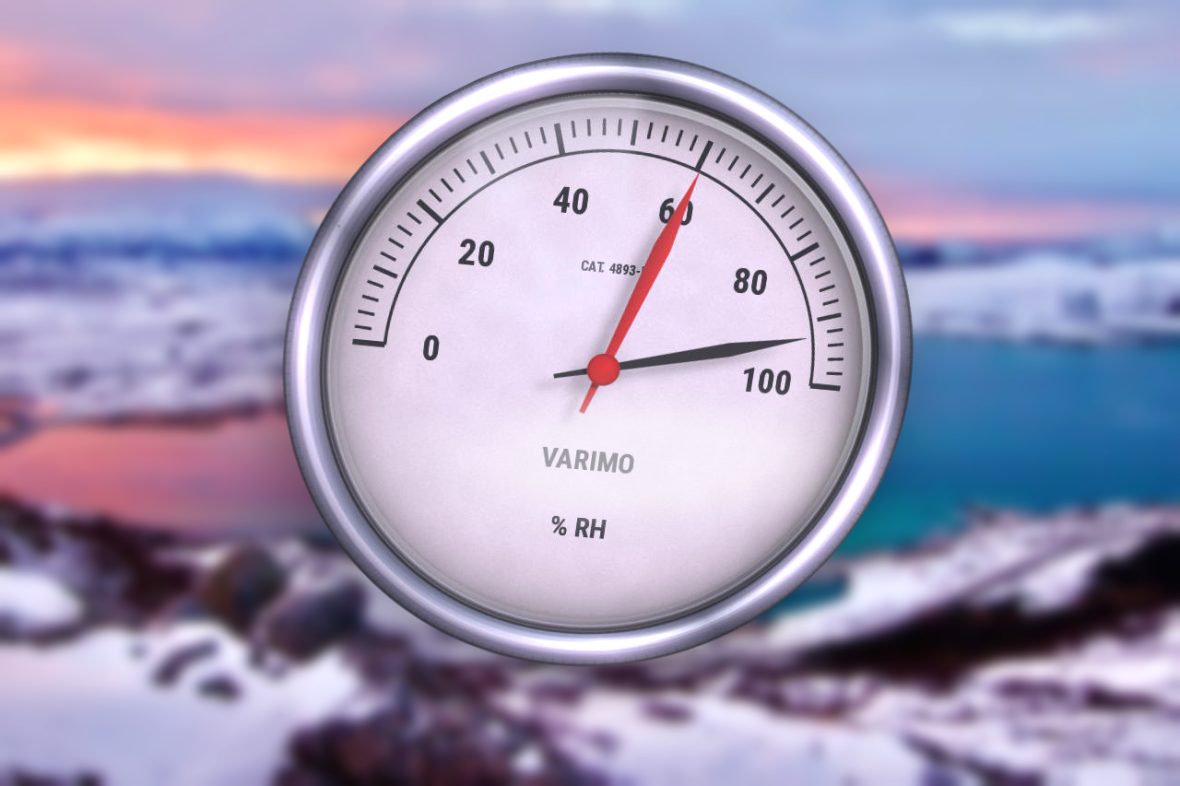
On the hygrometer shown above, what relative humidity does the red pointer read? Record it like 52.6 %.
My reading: 60 %
